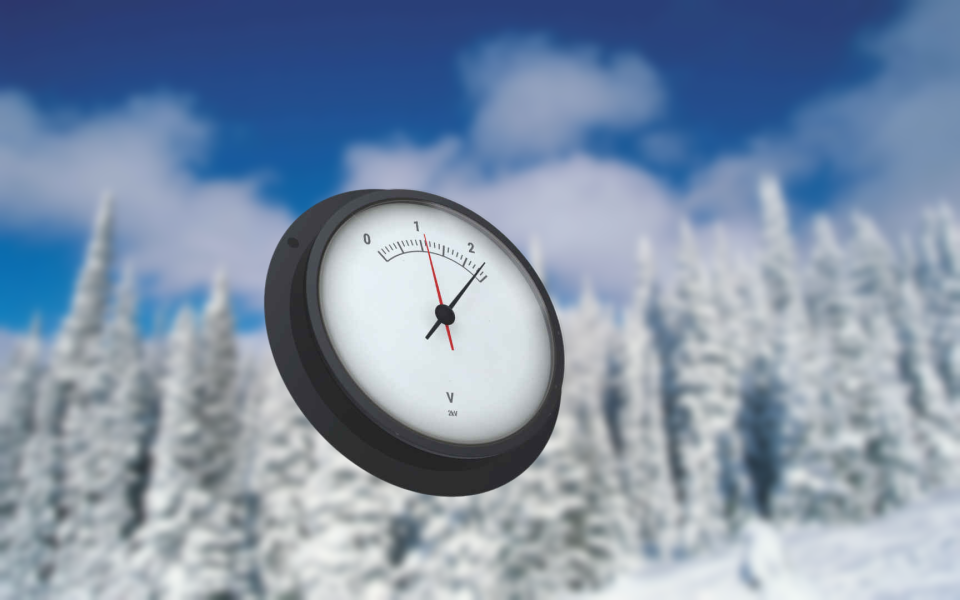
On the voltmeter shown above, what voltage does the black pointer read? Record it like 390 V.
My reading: 2.3 V
